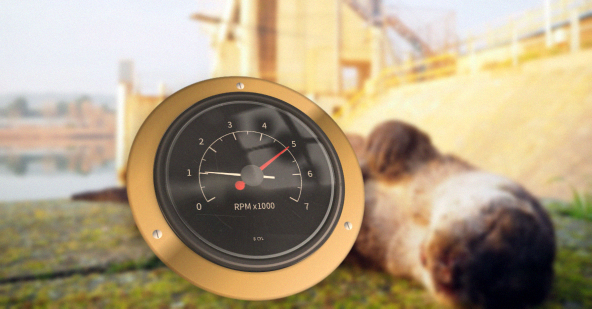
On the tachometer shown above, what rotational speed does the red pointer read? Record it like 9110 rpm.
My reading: 5000 rpm
